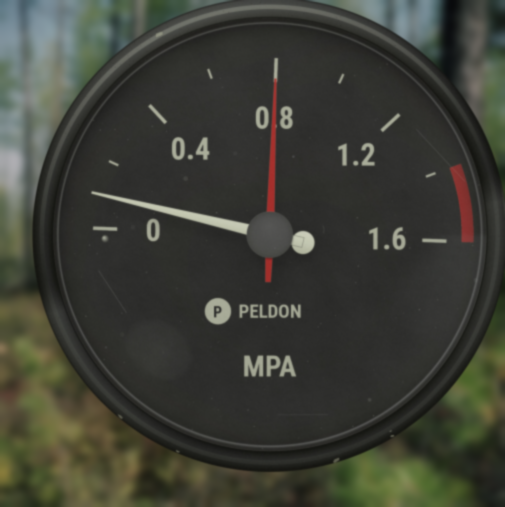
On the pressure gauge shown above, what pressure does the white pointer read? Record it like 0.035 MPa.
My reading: 0.1 MPa
